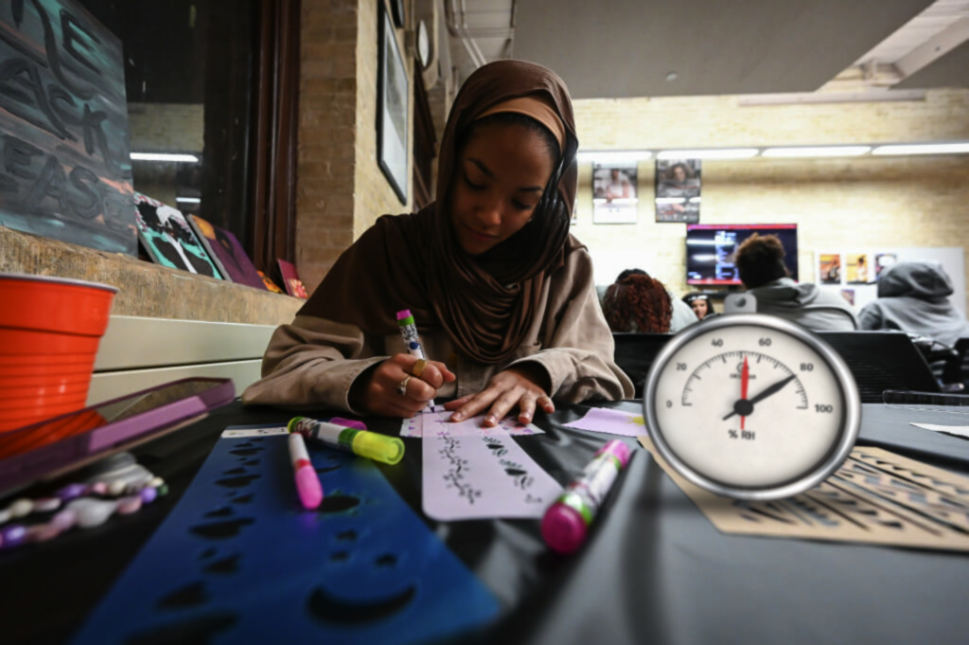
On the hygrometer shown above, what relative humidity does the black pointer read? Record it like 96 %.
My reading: 80 %
